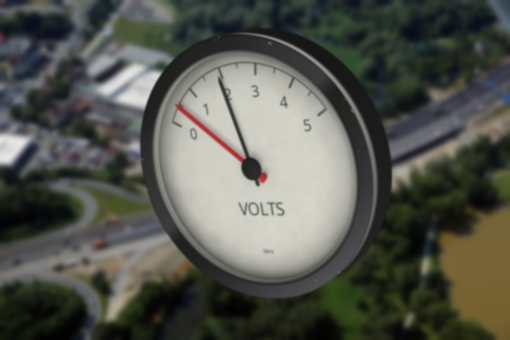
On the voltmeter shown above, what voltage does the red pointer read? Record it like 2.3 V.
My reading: 0.5 V
